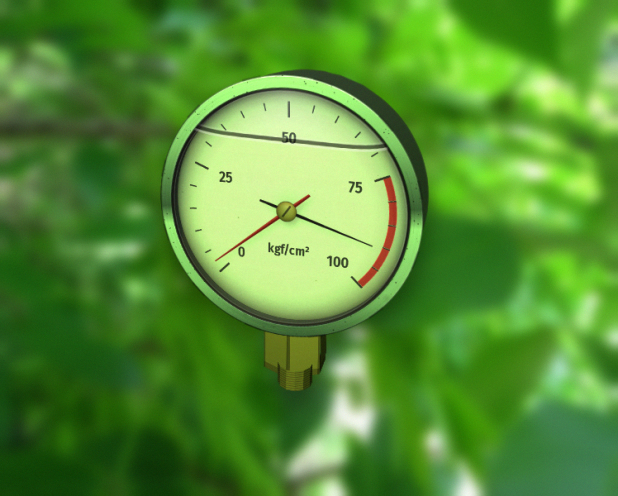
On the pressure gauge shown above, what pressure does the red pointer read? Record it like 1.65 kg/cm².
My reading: 2.5 kg/cm²
